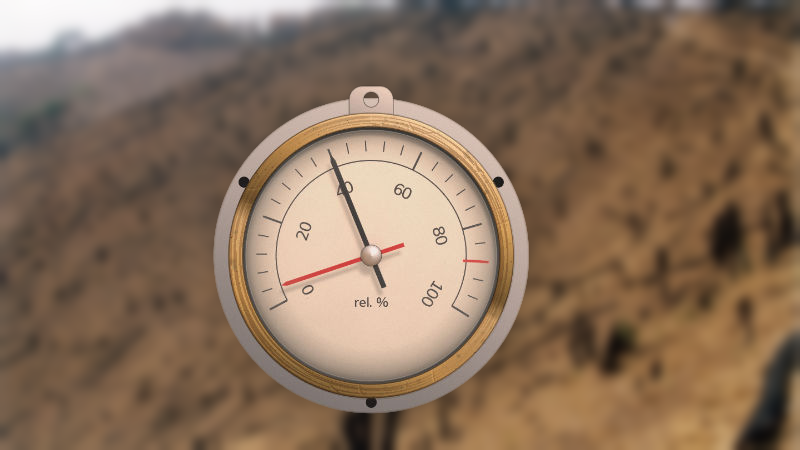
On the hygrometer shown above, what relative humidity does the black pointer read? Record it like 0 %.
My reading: 40 %
